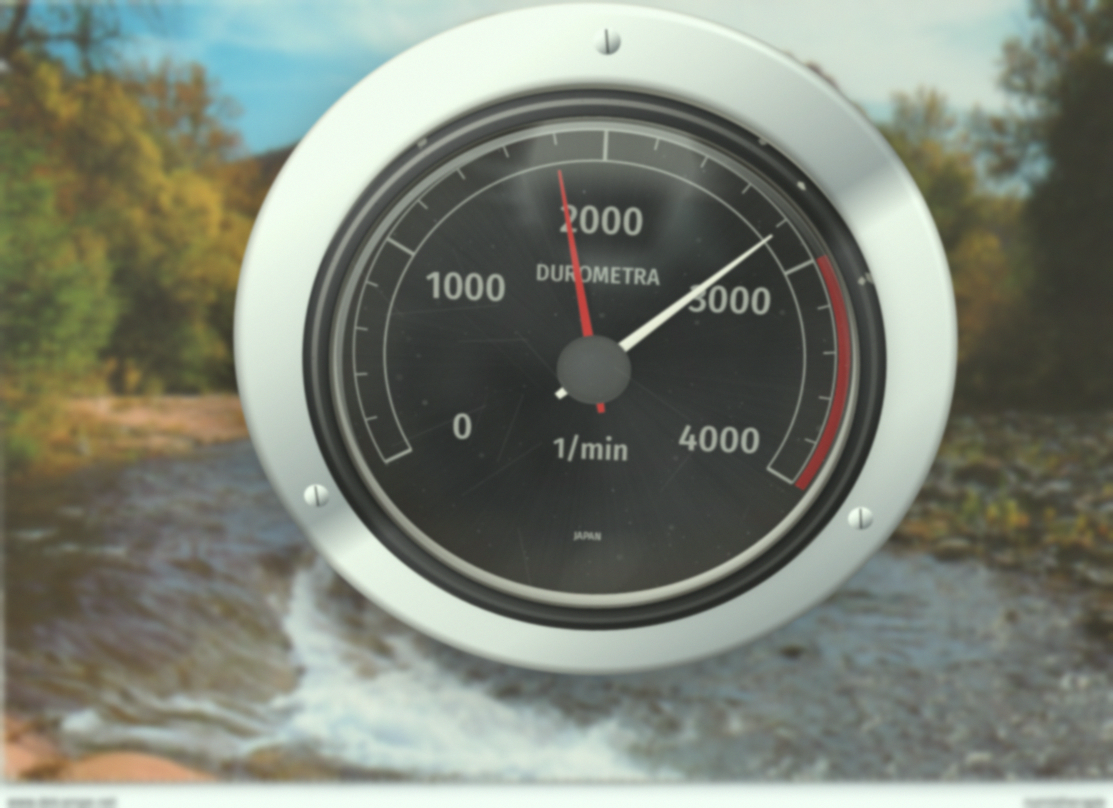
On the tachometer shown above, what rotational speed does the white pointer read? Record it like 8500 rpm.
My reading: 2800 rpm
